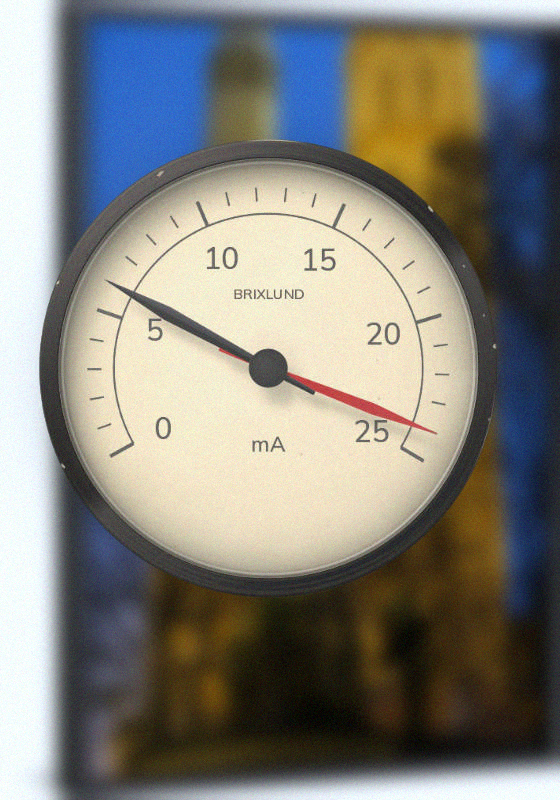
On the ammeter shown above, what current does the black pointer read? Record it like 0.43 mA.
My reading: 6 mA
